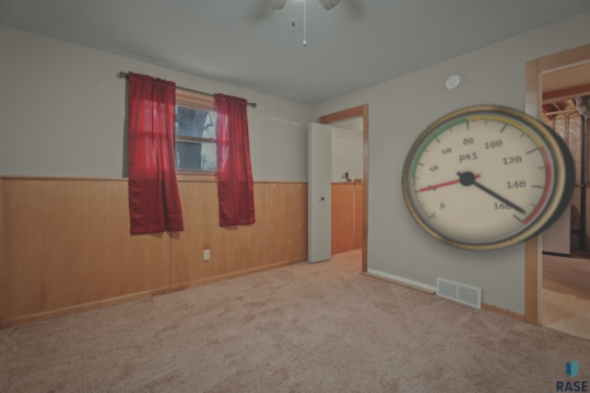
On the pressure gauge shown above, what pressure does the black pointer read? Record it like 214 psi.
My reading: 155 psi
